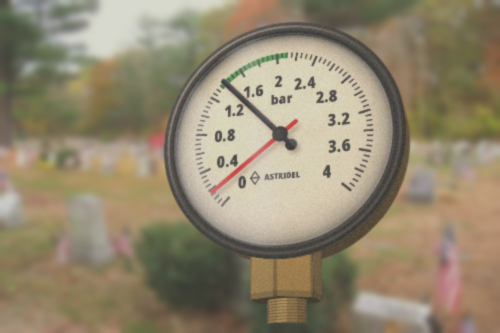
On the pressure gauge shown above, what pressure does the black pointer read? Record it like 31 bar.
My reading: 1.4 bar
